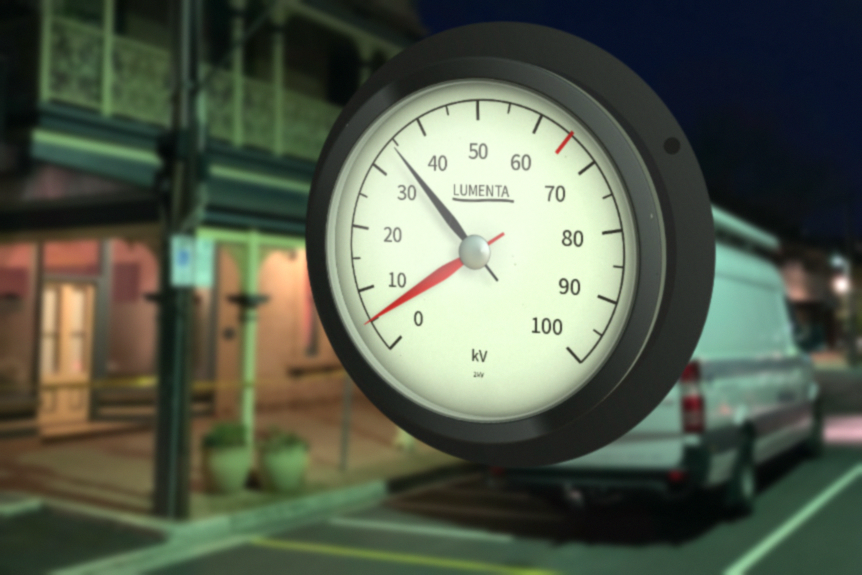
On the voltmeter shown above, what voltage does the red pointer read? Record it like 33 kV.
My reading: 5 kV
